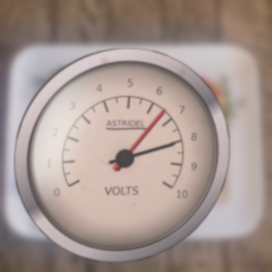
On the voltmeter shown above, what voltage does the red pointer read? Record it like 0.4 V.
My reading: 6.5 V
